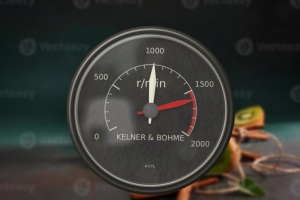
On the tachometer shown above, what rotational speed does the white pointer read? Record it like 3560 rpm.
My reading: 1000 rpm
